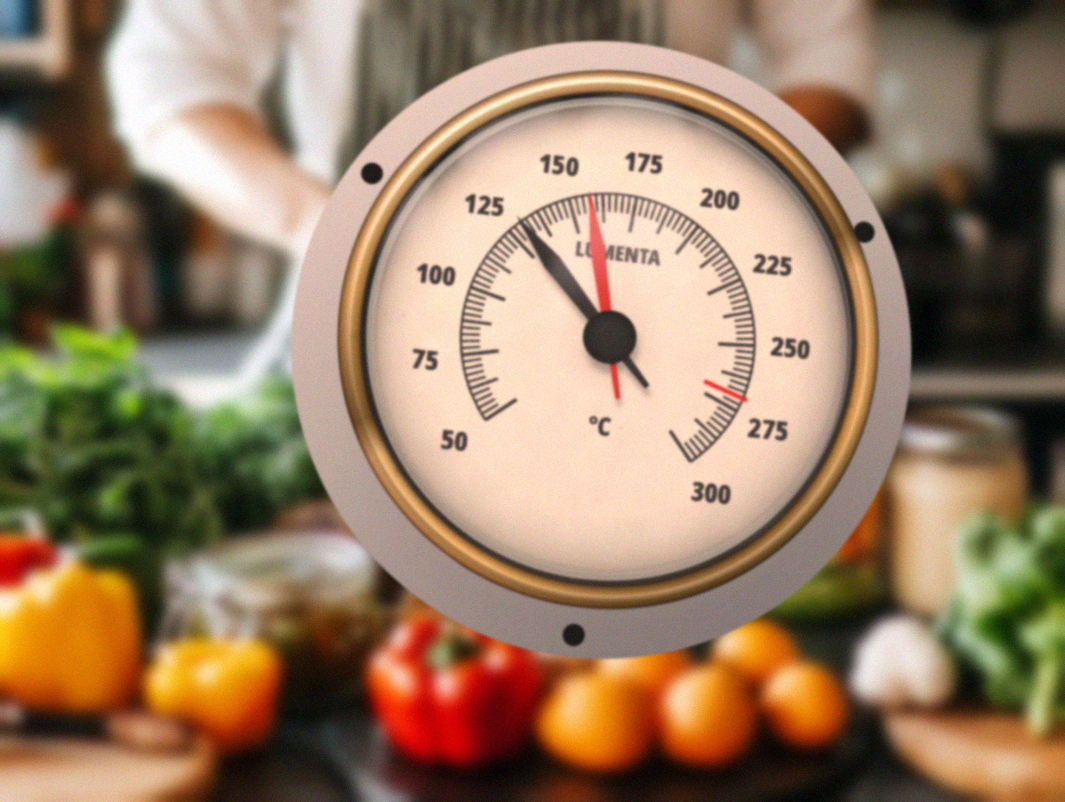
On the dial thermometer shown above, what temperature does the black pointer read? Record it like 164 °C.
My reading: 130 °C
